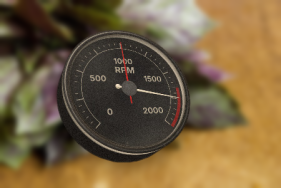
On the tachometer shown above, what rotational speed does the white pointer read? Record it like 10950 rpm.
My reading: 1750 rpm
